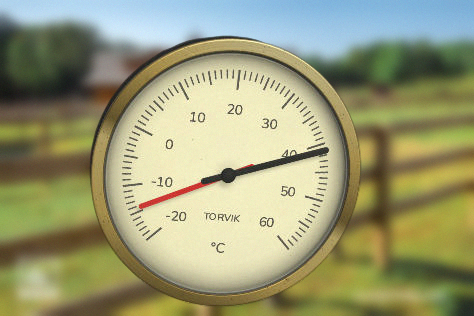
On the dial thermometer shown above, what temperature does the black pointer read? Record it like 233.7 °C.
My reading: 41 °C
